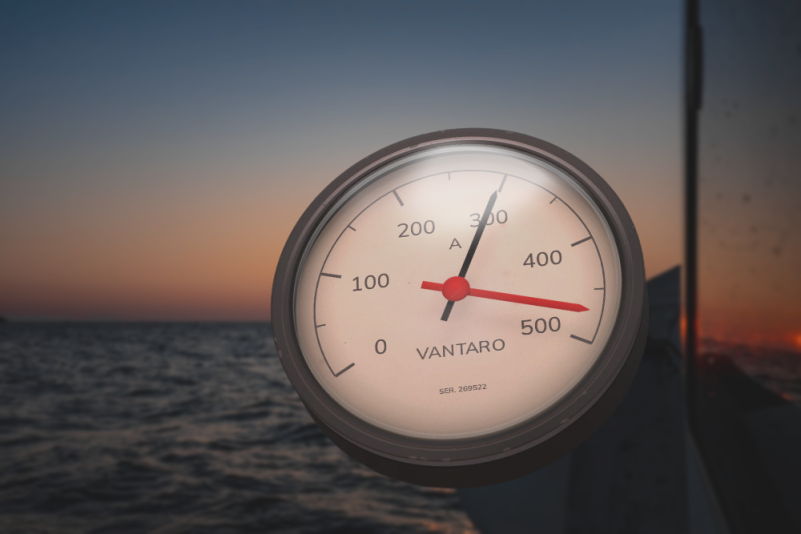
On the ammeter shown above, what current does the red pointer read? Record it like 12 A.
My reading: 475 A
